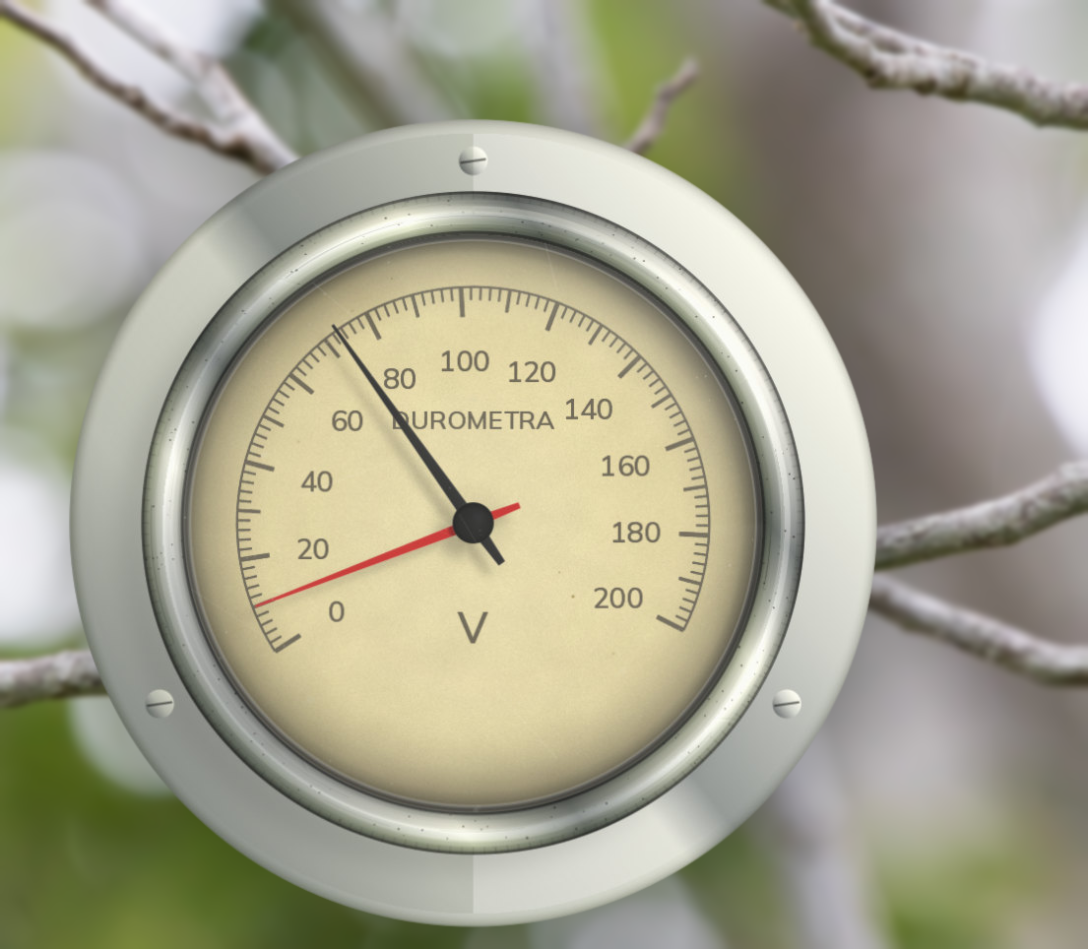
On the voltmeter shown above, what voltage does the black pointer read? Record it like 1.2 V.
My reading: 73 V
